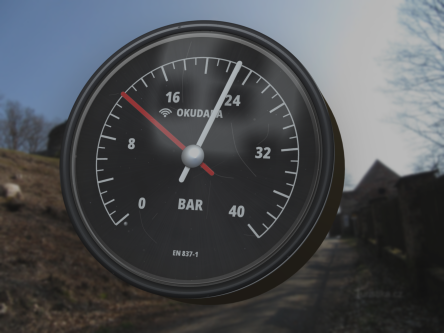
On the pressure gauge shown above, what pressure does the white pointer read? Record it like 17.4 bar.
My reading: 23 bar
